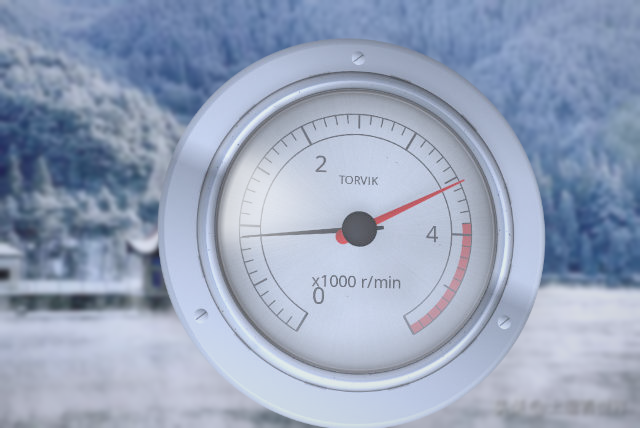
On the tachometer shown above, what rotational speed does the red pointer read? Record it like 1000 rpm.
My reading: 3550 rpm
